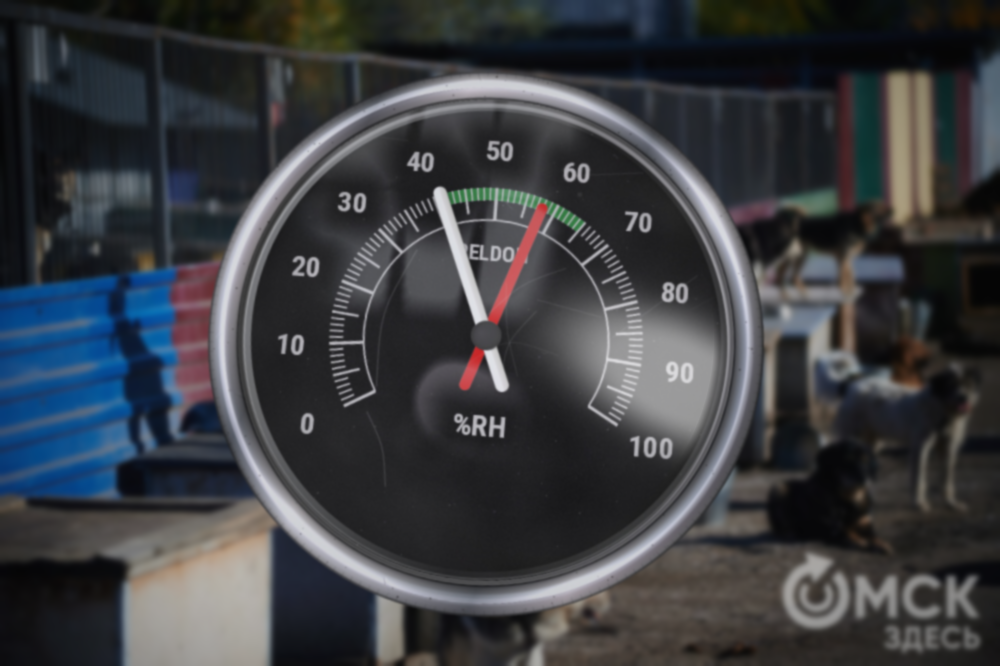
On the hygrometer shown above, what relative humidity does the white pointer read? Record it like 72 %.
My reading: 41 %
